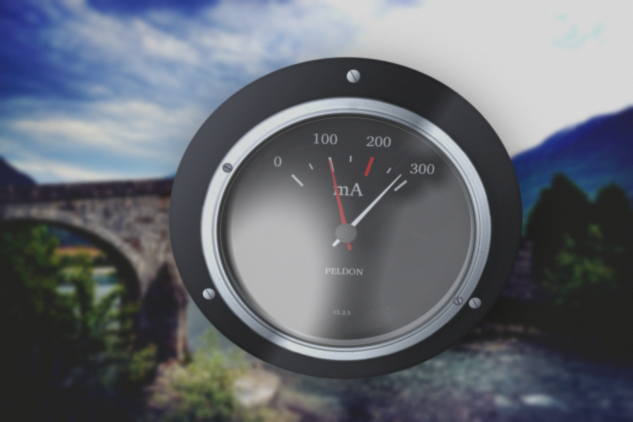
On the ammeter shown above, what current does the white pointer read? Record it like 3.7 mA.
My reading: 275 mA
